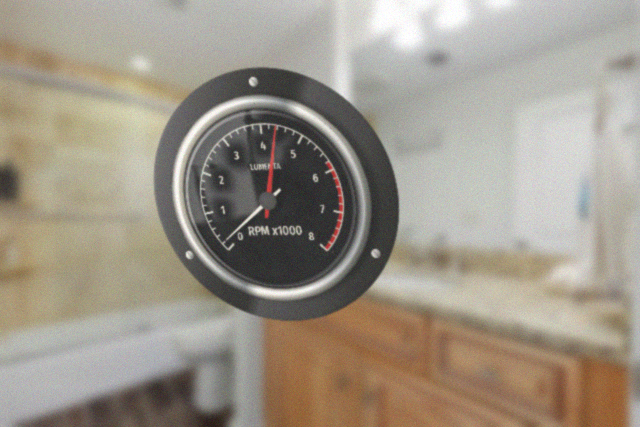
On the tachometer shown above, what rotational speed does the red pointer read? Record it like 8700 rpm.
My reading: 4400 rpm
